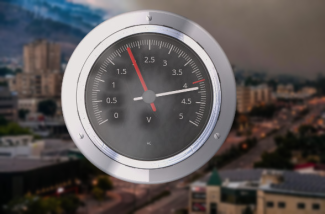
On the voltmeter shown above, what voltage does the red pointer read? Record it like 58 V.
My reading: 2 V
